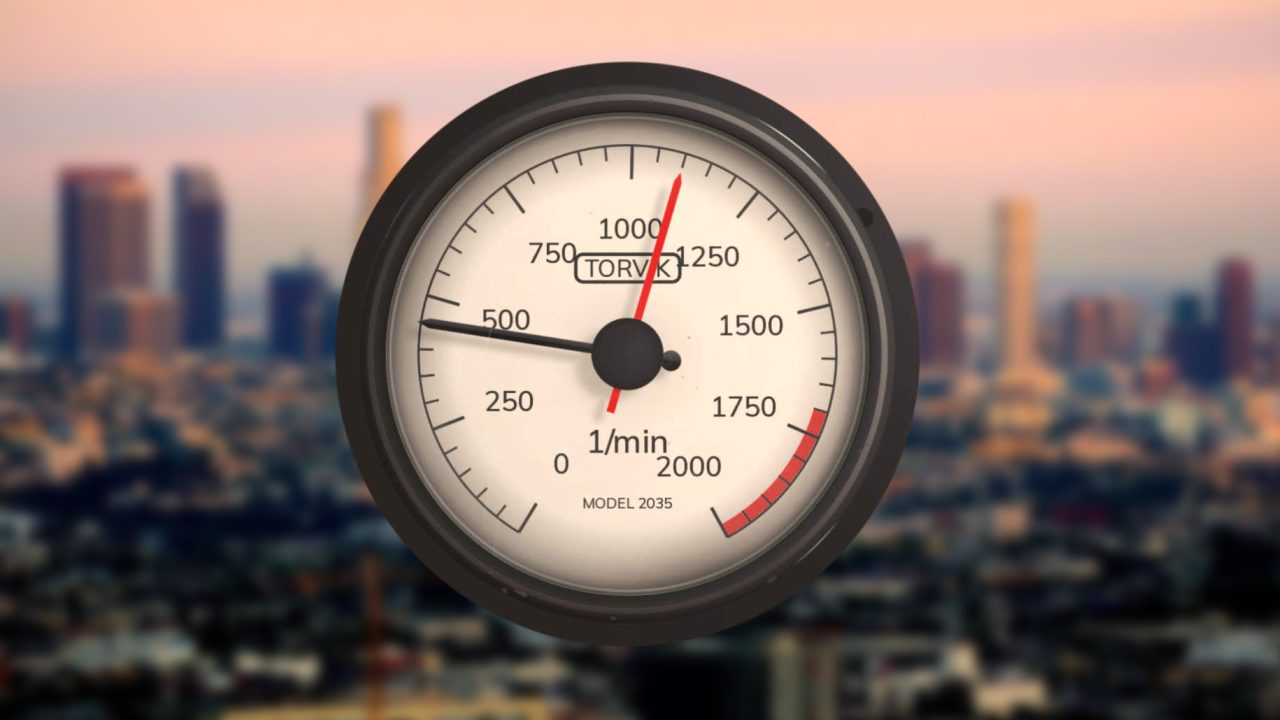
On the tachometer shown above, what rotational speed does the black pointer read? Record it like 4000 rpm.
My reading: 450 rpm
